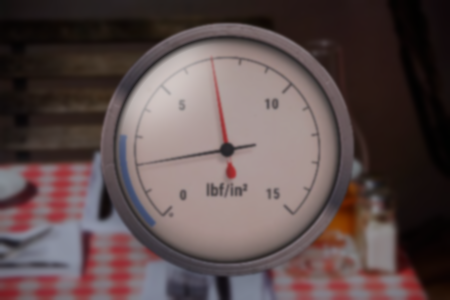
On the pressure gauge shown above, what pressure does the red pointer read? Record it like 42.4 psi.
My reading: 7 psi
